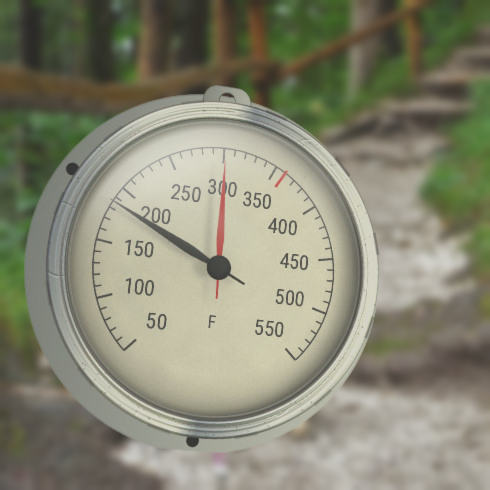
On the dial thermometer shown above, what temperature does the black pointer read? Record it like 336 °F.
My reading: 185 °F
